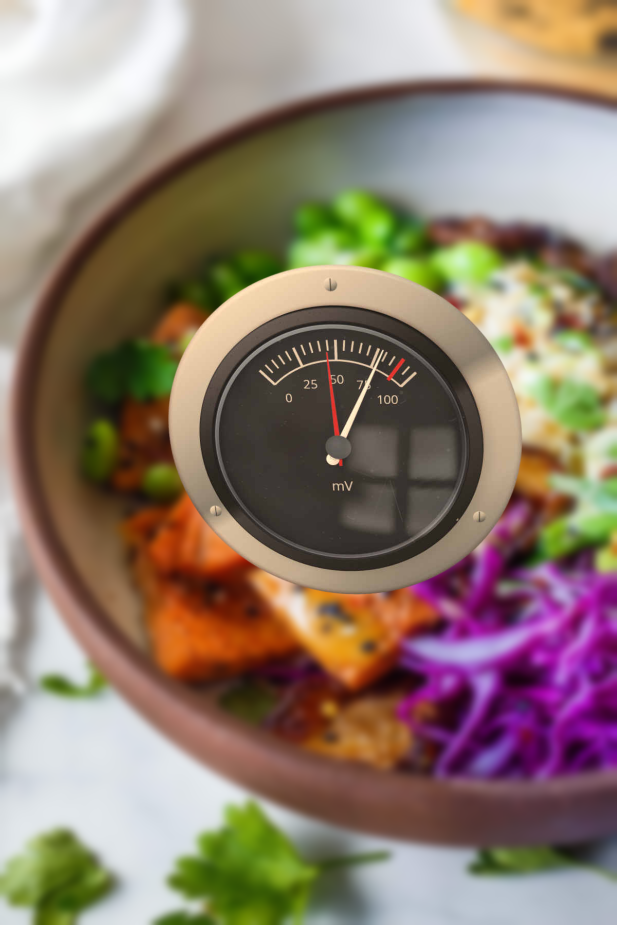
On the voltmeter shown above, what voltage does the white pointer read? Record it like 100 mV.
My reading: 77.5 mV
